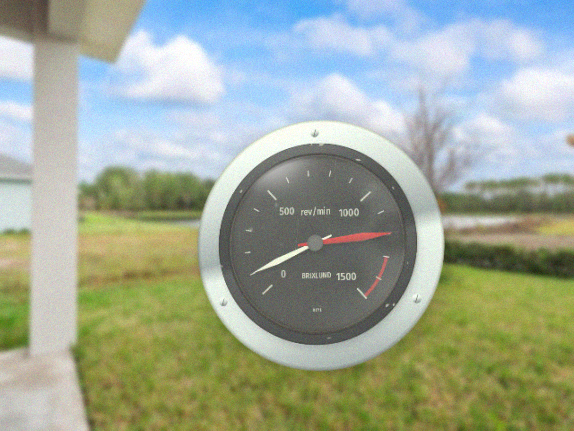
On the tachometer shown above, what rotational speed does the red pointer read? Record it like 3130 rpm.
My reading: 1200 rpm
